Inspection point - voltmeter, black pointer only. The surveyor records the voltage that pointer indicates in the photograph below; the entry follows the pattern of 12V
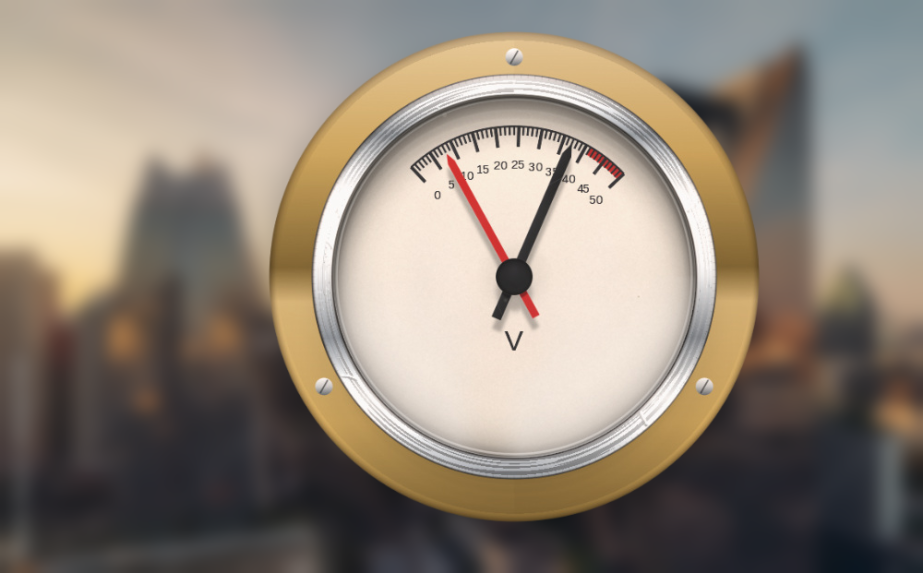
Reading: 37V
